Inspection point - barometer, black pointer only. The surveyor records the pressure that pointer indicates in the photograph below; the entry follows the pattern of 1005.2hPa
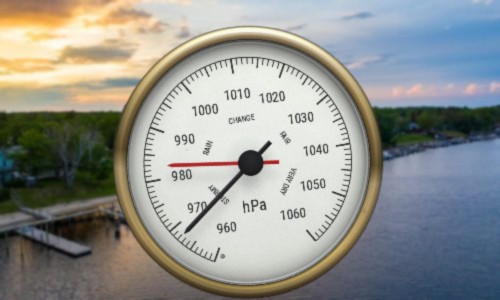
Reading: 968hPa
